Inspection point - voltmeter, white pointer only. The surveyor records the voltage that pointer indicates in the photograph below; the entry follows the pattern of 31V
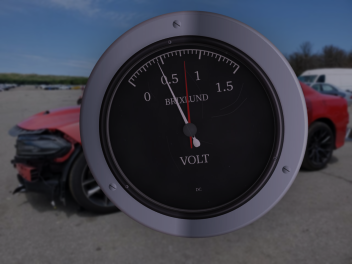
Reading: 0.45V
